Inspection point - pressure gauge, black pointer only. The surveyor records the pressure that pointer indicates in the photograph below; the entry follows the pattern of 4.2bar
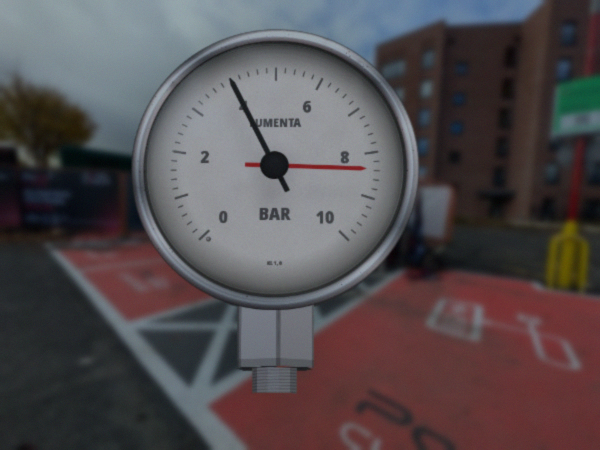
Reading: 4bar
